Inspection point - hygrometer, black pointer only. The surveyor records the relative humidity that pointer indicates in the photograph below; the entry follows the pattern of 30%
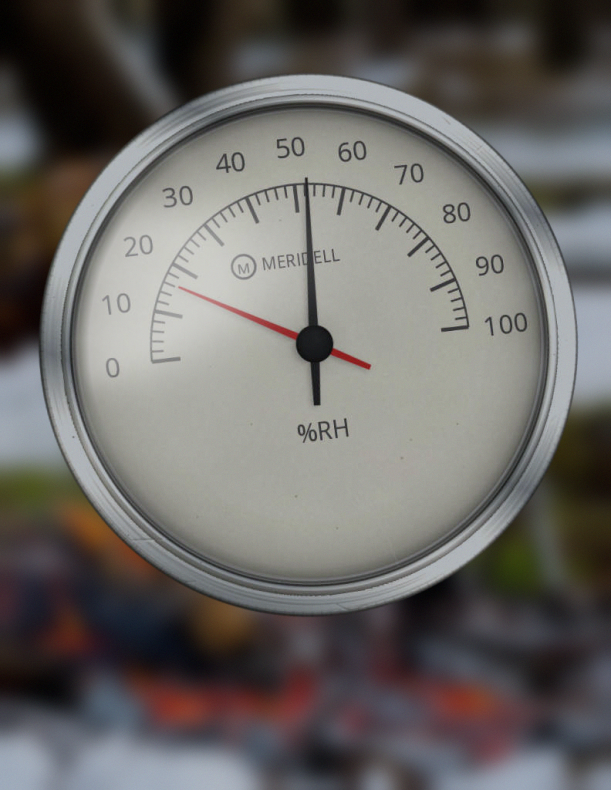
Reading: 52%
